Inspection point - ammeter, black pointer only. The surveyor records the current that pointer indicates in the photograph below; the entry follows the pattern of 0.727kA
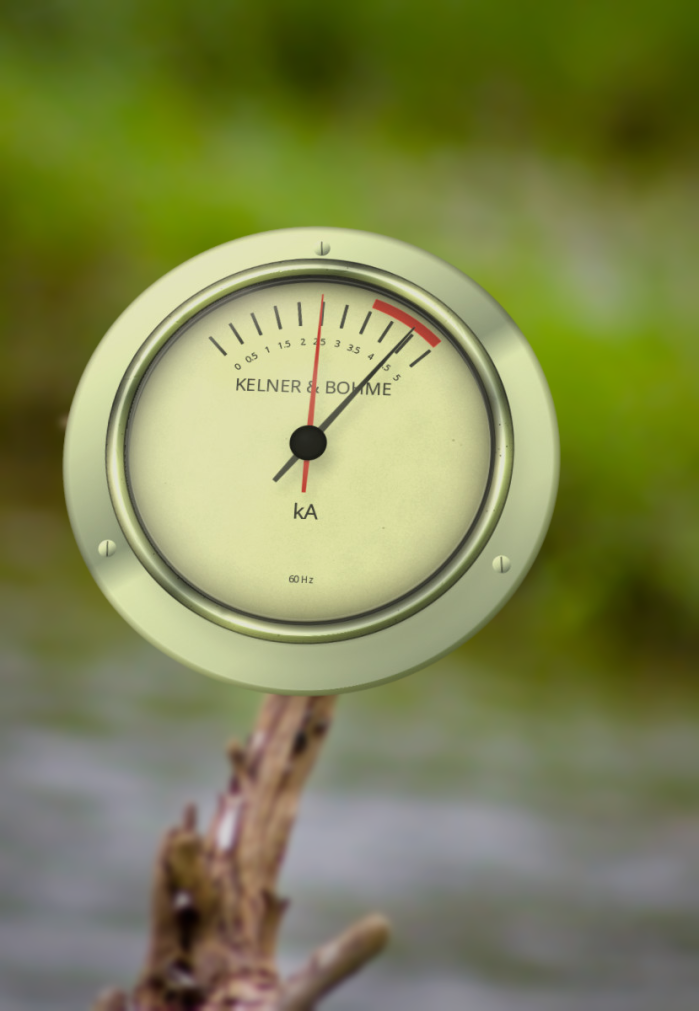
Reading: 4.5kA
